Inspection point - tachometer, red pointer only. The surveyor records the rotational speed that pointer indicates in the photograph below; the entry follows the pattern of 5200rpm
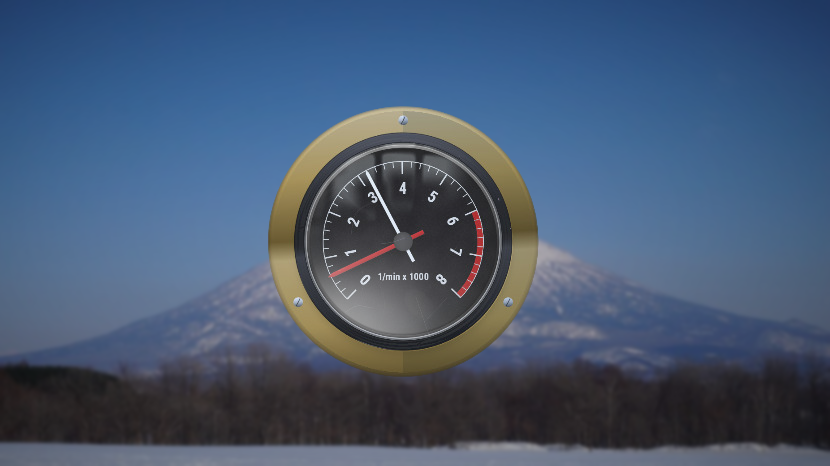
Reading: 600rpm
